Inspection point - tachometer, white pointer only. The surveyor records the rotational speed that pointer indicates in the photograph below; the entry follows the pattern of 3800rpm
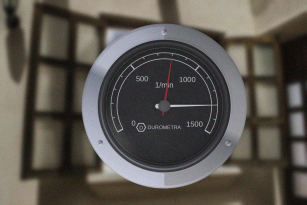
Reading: 1300rpm
